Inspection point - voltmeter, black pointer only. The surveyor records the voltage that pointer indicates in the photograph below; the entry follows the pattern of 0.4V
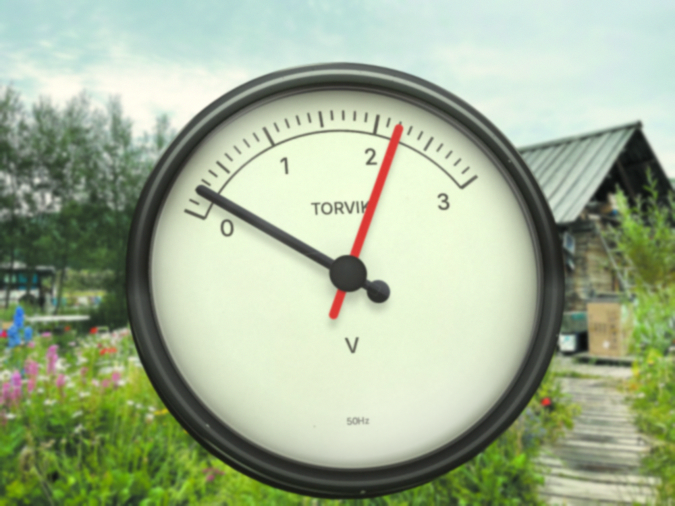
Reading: 0.2V
